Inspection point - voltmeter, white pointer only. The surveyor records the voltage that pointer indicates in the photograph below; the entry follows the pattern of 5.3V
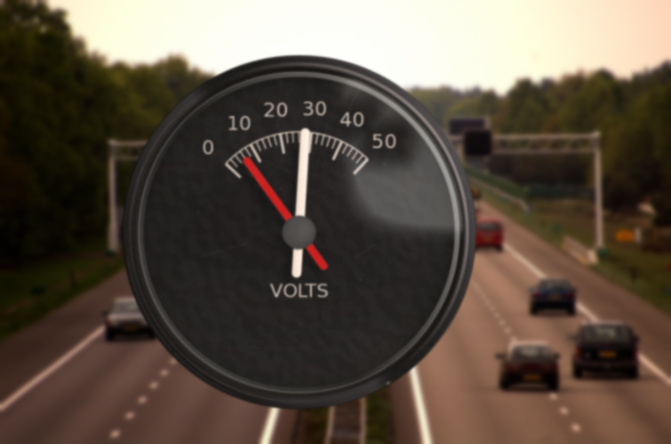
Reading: 28V
